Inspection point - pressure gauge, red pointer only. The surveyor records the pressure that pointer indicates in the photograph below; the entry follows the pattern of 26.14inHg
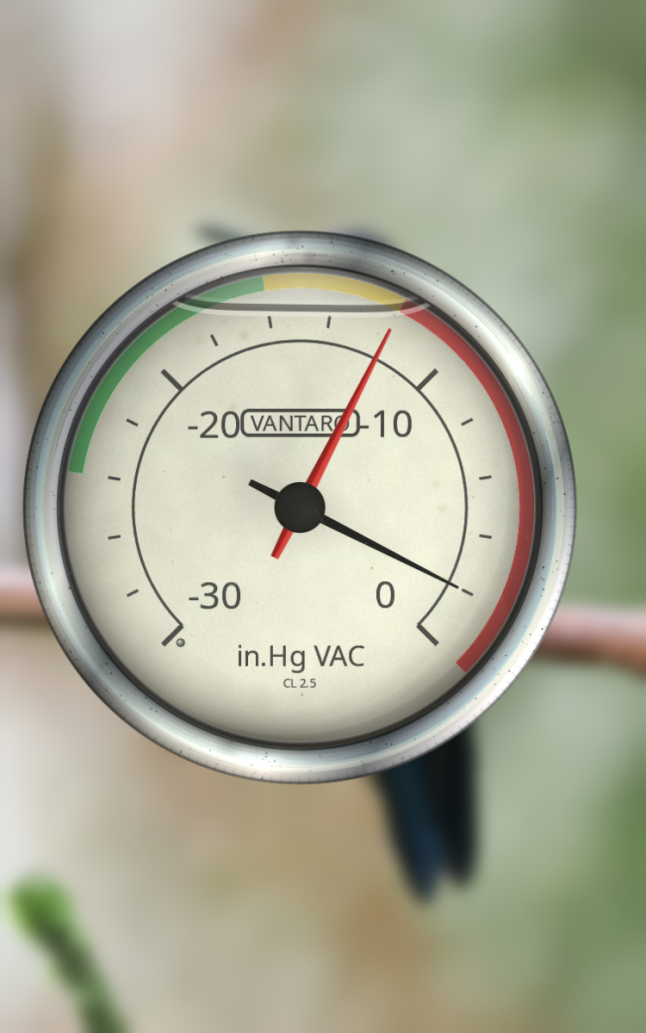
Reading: -12inHg
